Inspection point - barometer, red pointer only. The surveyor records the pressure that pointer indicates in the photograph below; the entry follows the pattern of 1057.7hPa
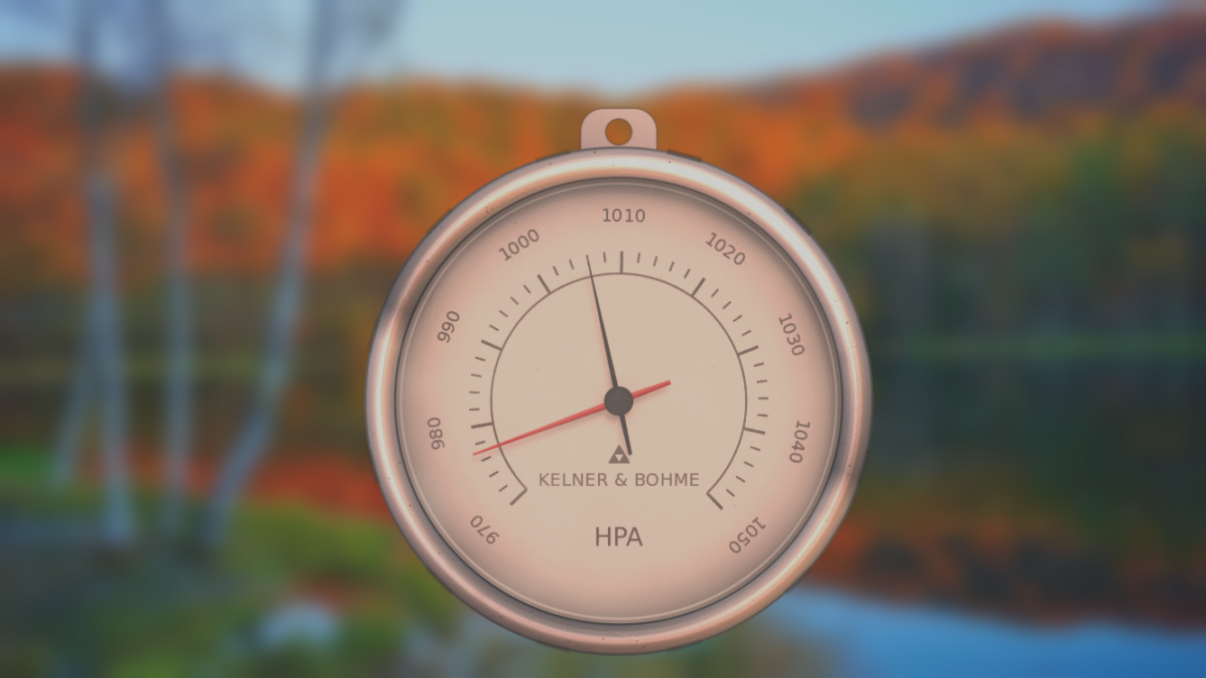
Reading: 977hPa
